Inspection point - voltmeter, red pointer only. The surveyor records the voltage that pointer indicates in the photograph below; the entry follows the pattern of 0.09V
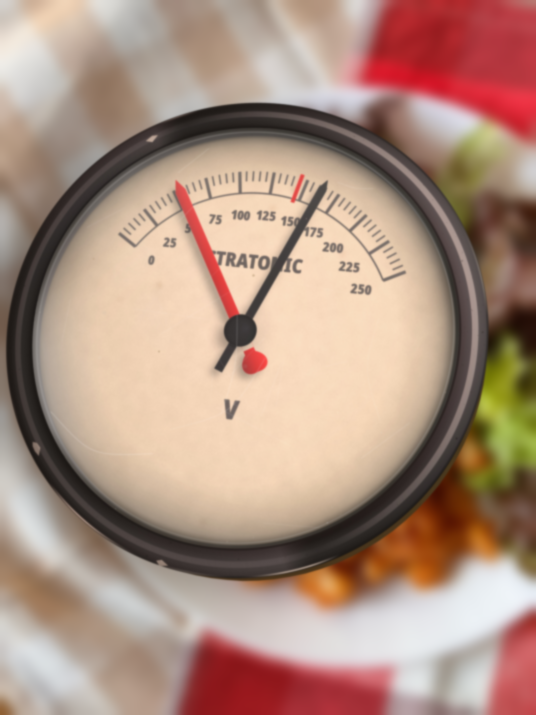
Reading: 55V
